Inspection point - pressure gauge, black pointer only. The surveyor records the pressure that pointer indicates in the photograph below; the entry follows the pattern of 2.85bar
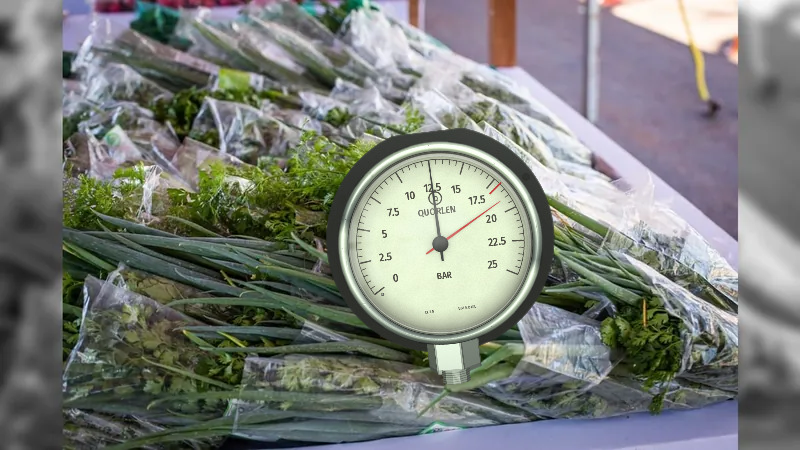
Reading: 12.5bar
